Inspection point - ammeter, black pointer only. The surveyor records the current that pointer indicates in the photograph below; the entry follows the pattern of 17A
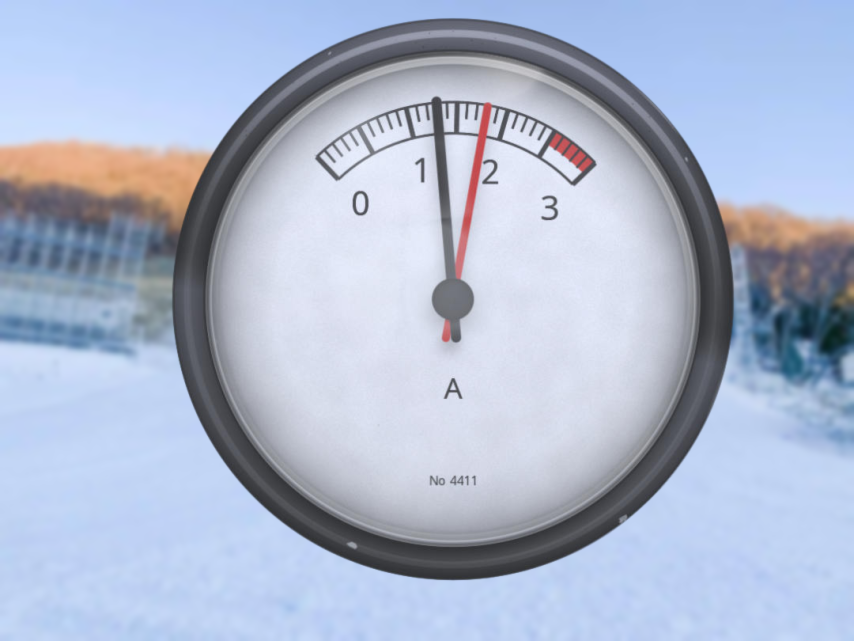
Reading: 1.3A
